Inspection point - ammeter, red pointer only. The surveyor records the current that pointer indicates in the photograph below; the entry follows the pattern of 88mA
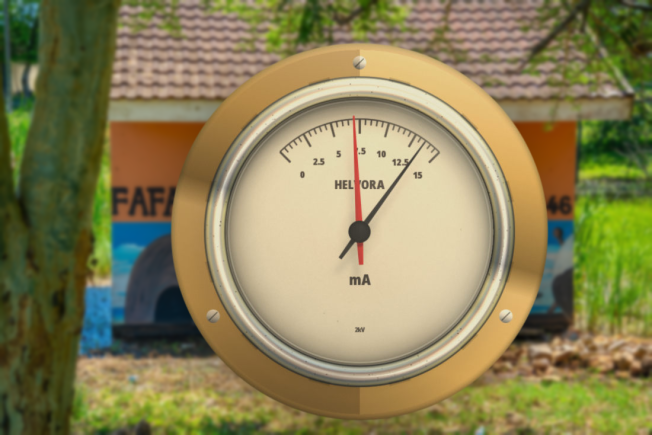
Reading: 7mA
